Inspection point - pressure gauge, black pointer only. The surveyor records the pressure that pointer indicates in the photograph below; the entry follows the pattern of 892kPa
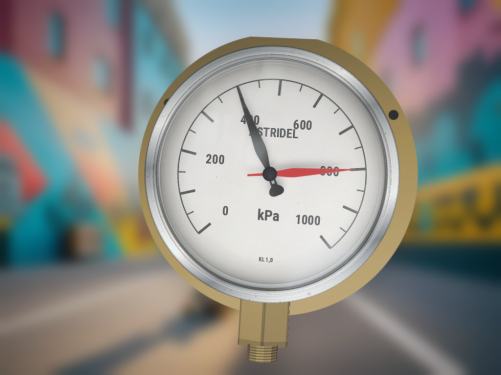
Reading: 400kPa
